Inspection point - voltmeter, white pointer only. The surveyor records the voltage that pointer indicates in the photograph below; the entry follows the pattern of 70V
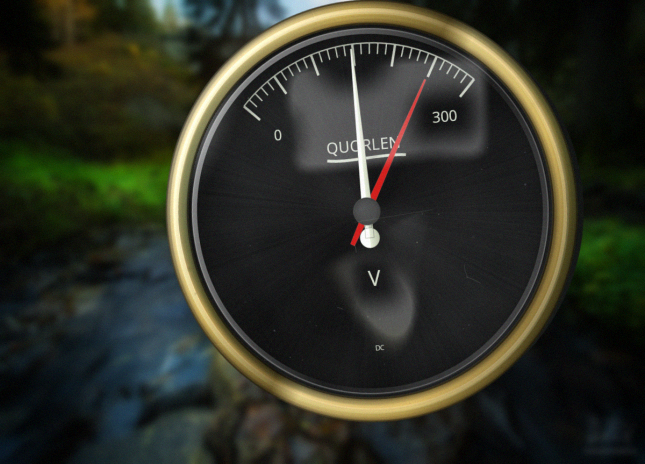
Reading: 150V
